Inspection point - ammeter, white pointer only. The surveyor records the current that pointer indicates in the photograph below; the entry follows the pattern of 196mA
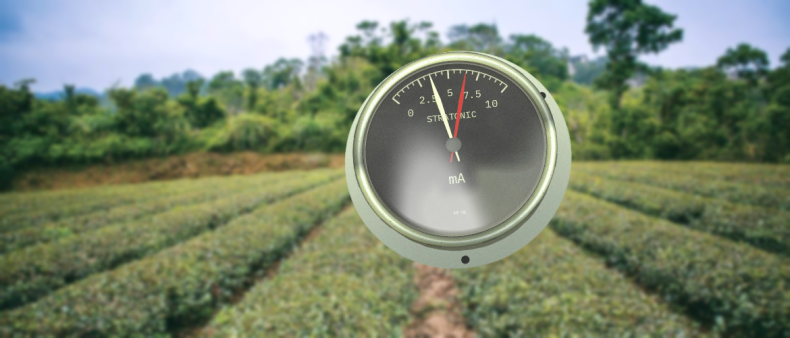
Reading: 3.5mA
